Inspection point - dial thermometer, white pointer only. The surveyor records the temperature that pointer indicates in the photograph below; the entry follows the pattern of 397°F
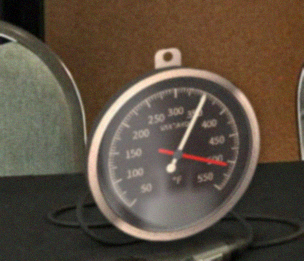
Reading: 350°F
